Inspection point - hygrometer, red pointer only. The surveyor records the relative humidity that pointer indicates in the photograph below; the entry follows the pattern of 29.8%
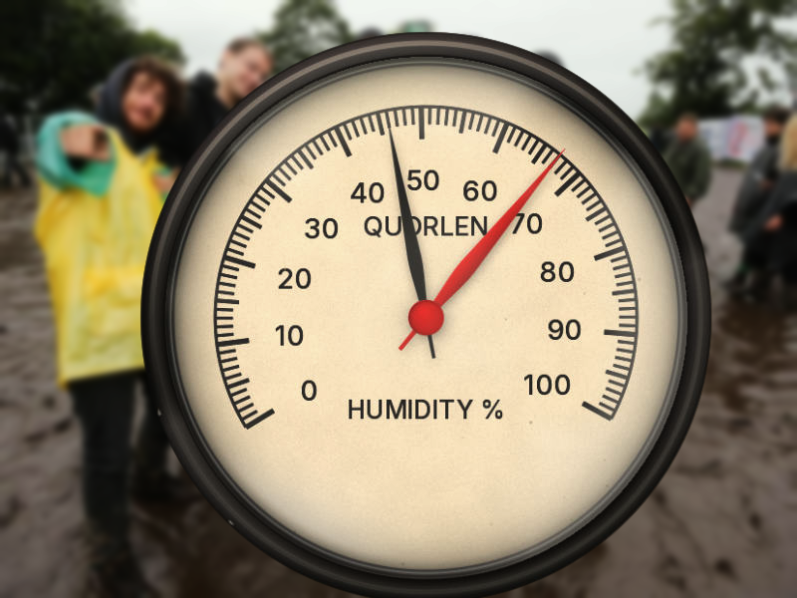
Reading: 67%
